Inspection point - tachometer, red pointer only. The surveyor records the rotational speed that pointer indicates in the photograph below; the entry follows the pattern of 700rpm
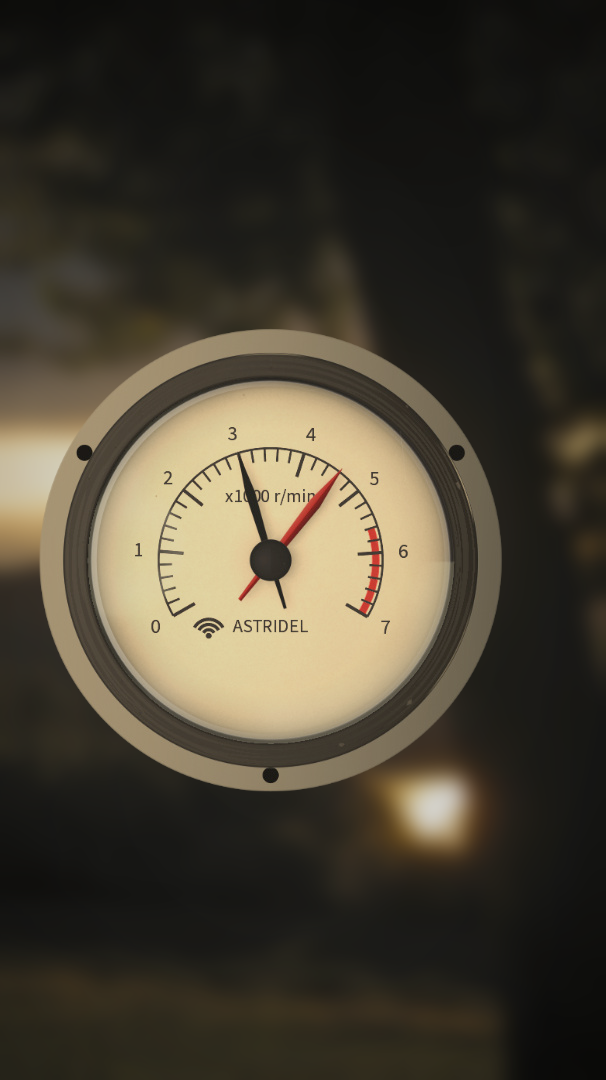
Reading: 4600rpm
